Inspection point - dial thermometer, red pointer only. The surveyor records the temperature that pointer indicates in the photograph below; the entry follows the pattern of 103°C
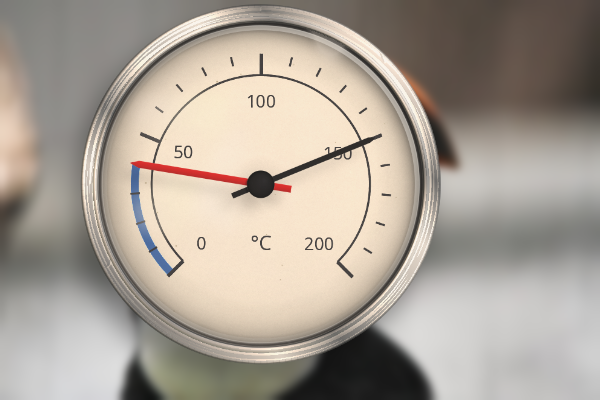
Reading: 40°C
